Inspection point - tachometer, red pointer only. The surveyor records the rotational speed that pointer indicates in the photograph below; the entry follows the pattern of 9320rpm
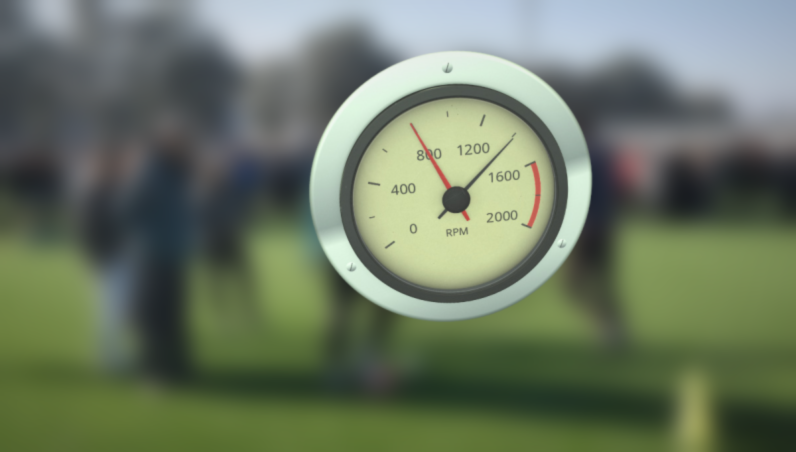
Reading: 800rpm
